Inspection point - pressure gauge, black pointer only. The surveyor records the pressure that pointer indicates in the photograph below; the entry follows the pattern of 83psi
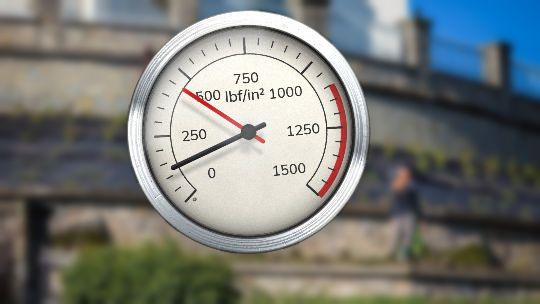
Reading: 125psi
